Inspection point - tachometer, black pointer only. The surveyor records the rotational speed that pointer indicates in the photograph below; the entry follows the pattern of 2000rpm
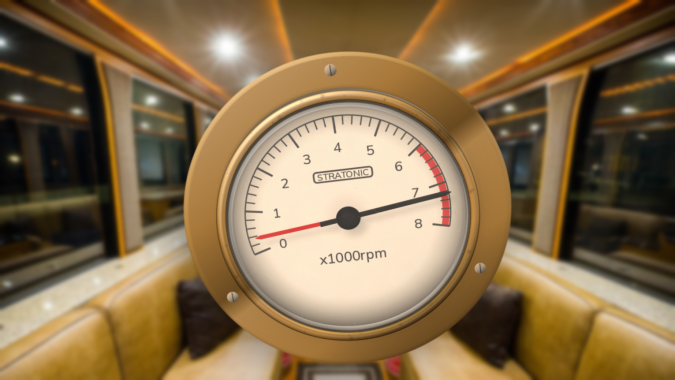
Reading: 7200rpm
